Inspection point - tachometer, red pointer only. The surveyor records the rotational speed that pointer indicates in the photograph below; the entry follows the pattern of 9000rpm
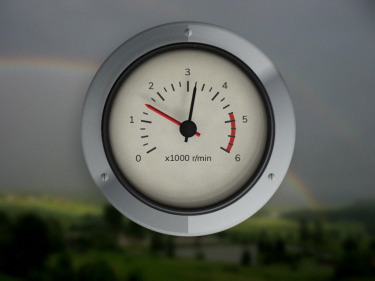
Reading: 1500rpm
